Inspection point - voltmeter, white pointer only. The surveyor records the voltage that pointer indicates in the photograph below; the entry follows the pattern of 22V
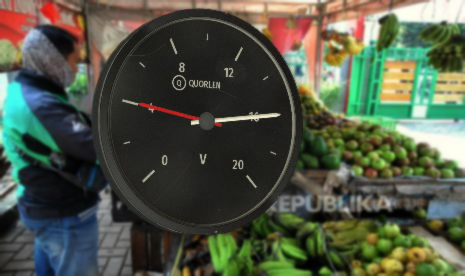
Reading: 16V
